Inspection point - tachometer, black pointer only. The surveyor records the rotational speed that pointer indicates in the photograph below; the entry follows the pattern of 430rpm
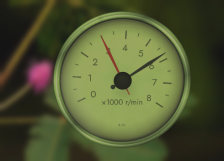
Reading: 5750rpm
